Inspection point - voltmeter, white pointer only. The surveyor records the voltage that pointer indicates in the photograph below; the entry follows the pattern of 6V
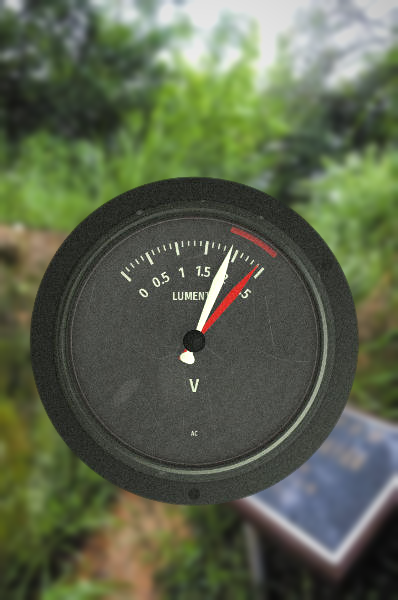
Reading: 1.9V
